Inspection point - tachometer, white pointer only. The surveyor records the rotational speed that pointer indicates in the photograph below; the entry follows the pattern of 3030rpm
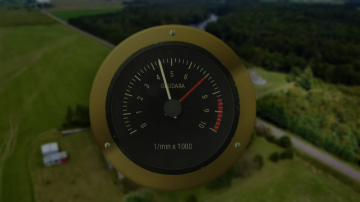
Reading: 4400rpm
